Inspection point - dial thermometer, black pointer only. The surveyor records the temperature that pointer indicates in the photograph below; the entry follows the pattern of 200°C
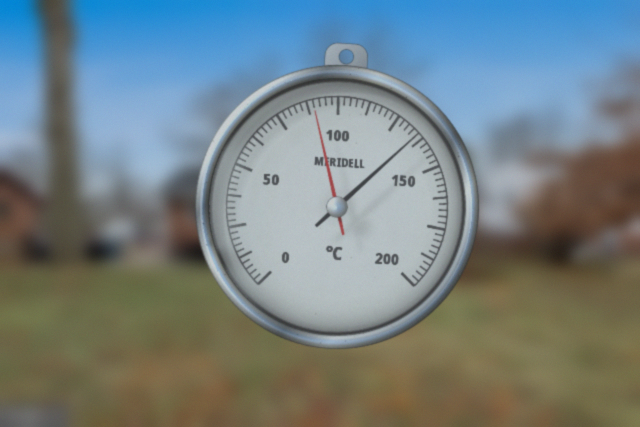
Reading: 135°C
